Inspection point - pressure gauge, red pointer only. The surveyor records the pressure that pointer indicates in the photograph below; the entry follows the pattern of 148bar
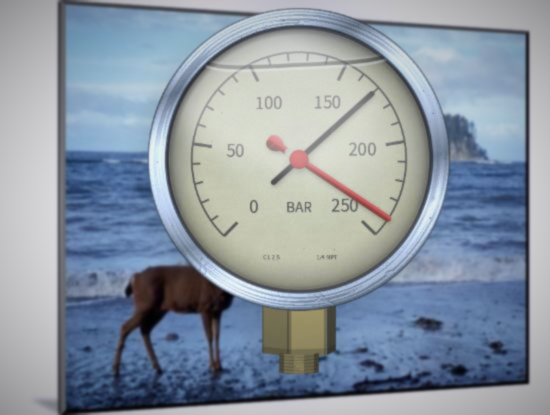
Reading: 240bar
